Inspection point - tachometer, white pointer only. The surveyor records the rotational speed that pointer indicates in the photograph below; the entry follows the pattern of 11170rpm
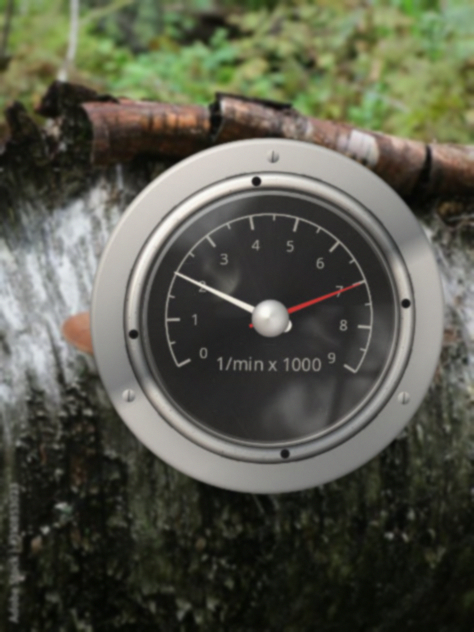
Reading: 2000rpm
